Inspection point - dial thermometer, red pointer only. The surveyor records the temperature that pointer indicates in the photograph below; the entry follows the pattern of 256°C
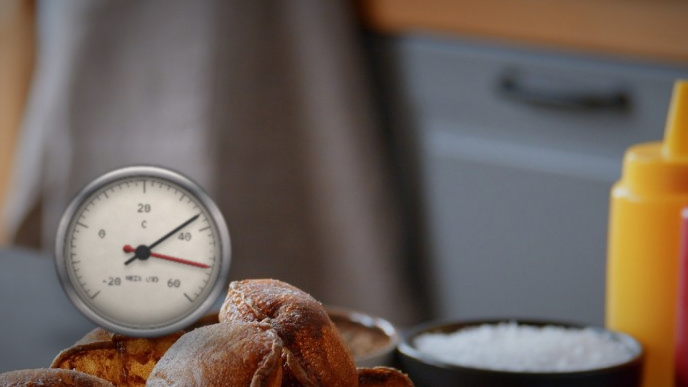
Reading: 50°C
